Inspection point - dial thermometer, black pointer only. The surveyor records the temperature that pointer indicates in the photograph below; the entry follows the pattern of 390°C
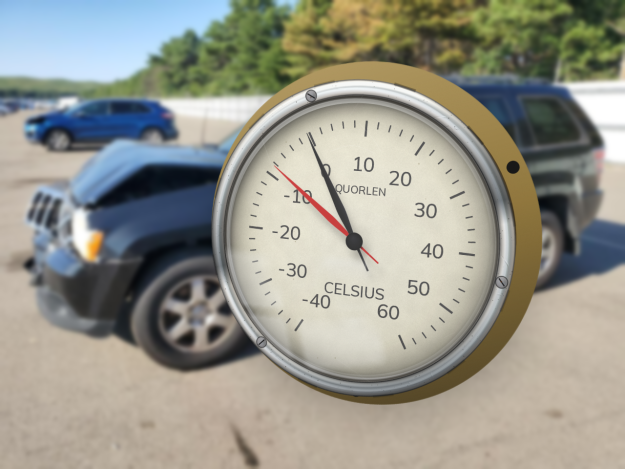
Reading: 0°C
